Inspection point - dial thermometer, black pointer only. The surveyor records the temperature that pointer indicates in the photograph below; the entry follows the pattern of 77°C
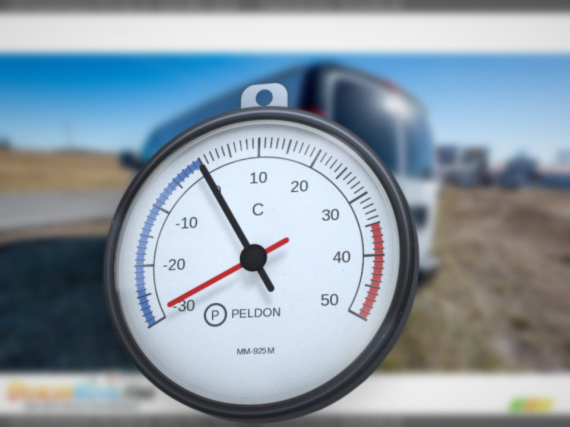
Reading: 0°C
